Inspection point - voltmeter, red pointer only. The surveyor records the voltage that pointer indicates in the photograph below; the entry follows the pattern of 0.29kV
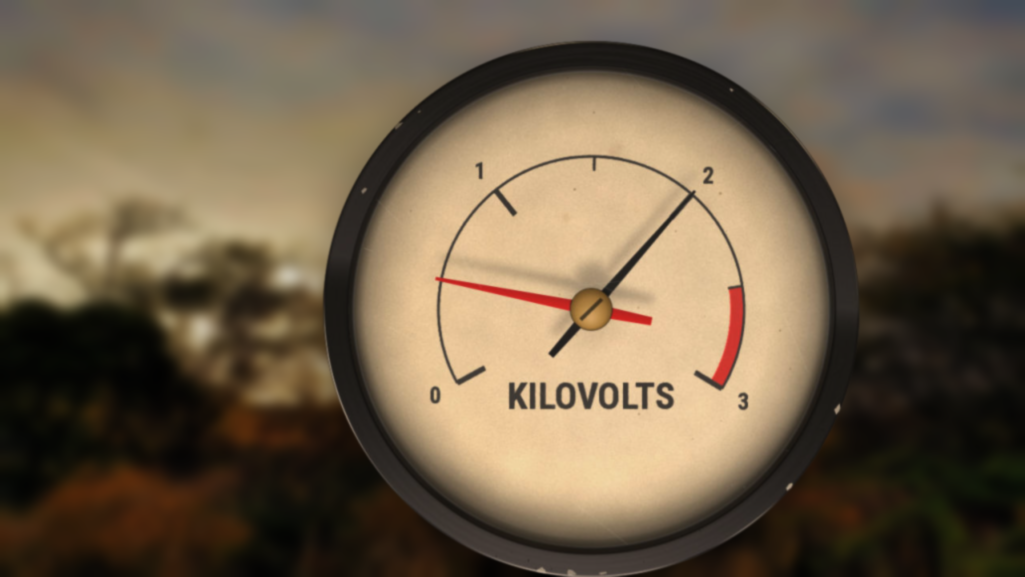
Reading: 0.5kV
